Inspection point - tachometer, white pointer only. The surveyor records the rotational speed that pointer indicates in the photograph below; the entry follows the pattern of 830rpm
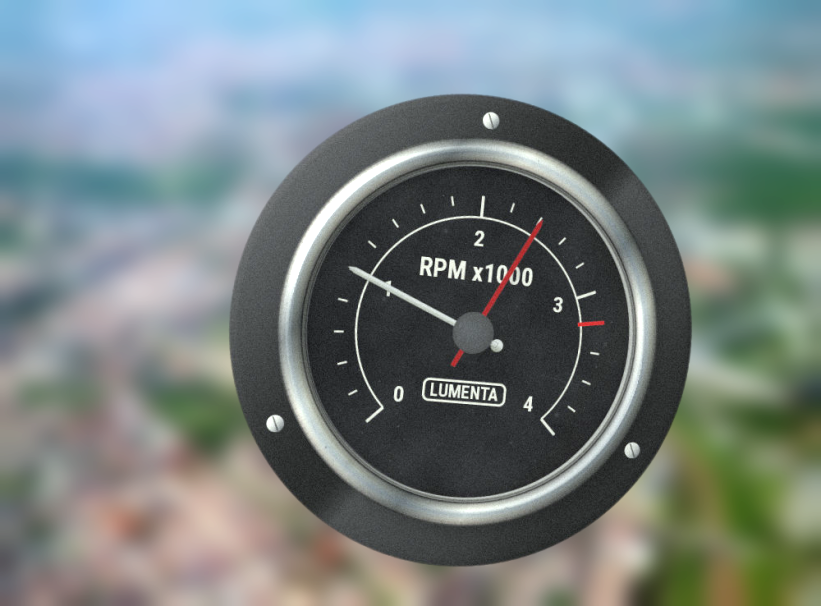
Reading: 1000rpm
